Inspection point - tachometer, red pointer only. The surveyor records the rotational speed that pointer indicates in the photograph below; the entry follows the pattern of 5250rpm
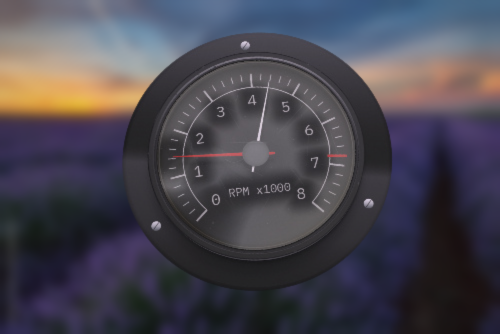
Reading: 1400rpm
